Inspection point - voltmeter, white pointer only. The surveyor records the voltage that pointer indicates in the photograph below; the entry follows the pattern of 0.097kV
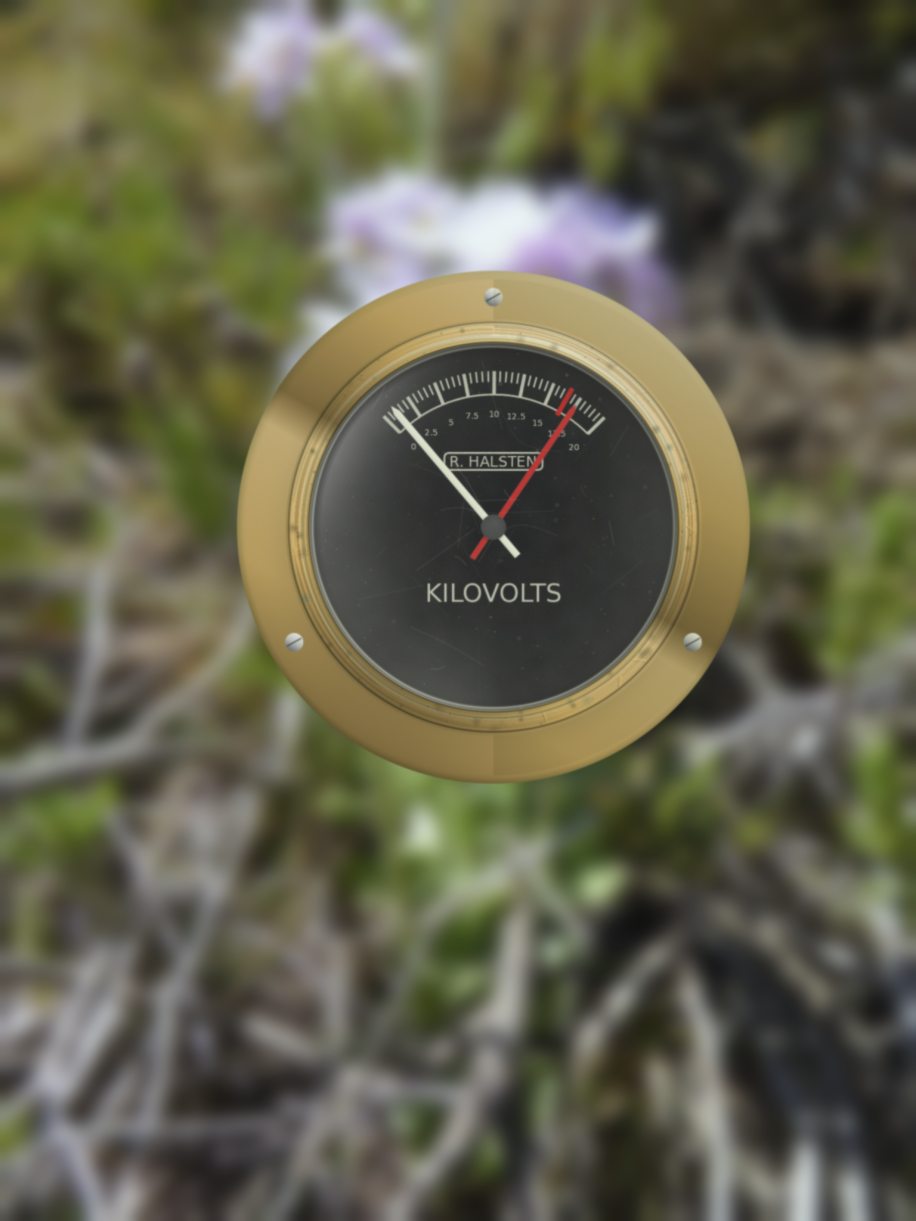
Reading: 1kV
